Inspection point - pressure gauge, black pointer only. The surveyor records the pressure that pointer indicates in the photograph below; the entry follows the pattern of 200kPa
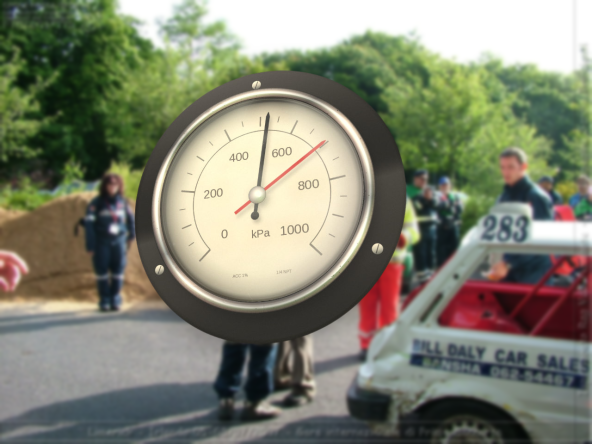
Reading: 525kPa
